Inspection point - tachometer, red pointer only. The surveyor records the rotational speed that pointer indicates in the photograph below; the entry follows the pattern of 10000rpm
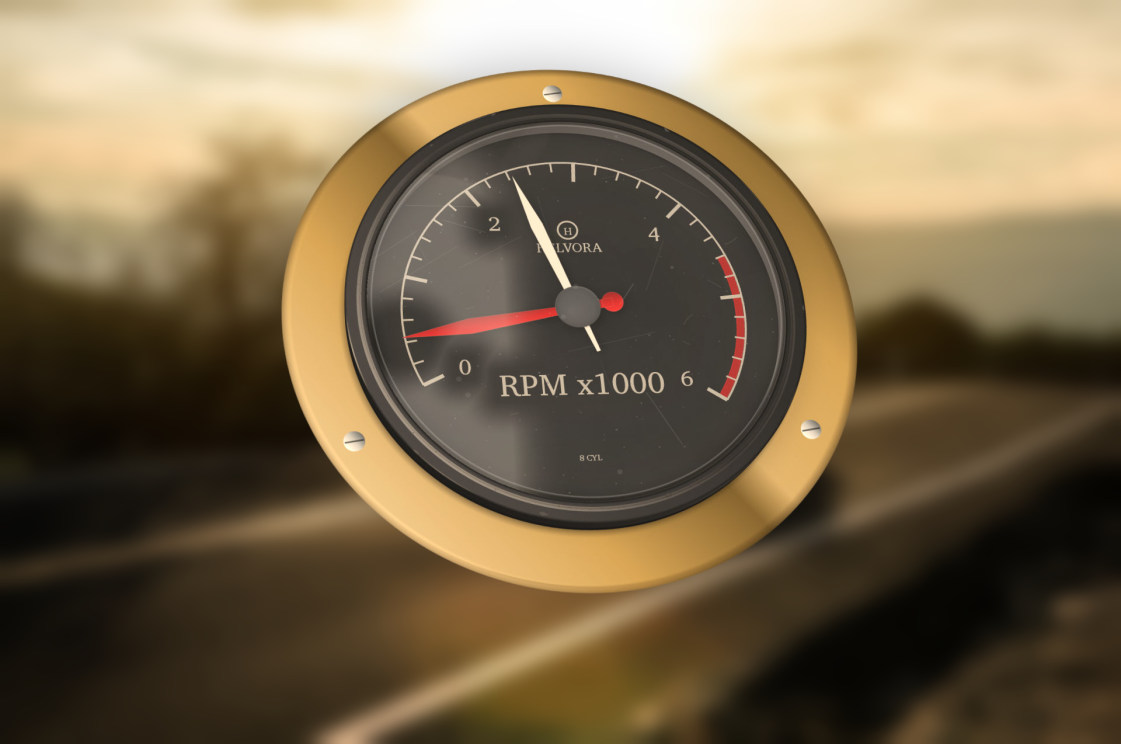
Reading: 400rpm
